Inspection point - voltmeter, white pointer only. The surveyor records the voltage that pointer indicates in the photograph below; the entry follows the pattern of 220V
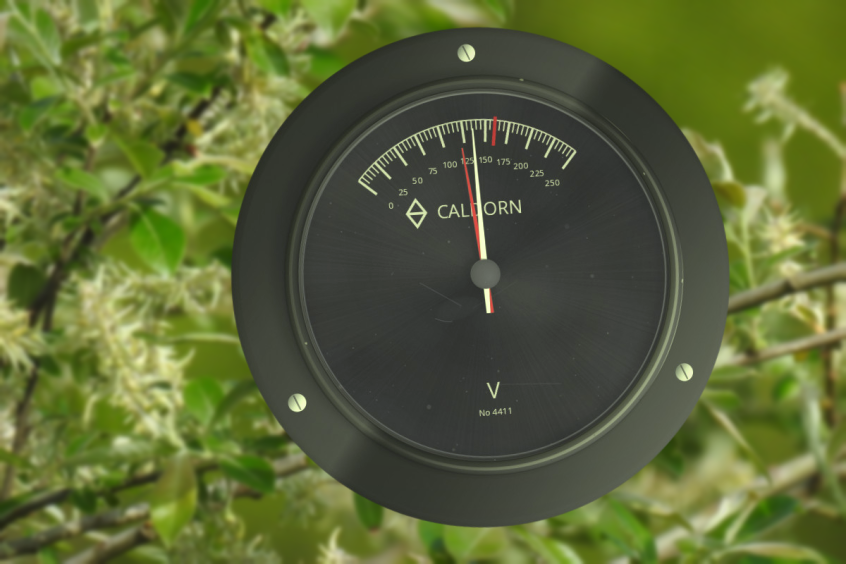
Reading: 135V
